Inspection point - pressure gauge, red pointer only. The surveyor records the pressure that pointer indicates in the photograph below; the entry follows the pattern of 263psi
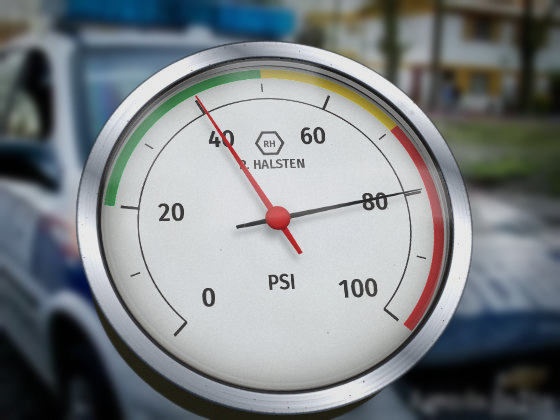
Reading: 40psi
